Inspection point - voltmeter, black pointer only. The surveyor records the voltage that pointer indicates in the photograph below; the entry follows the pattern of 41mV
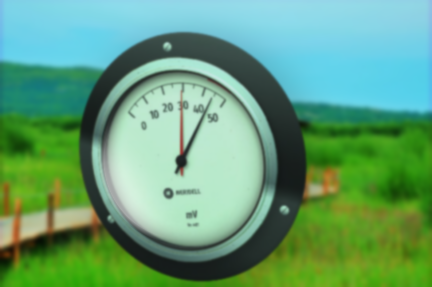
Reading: 45mV
